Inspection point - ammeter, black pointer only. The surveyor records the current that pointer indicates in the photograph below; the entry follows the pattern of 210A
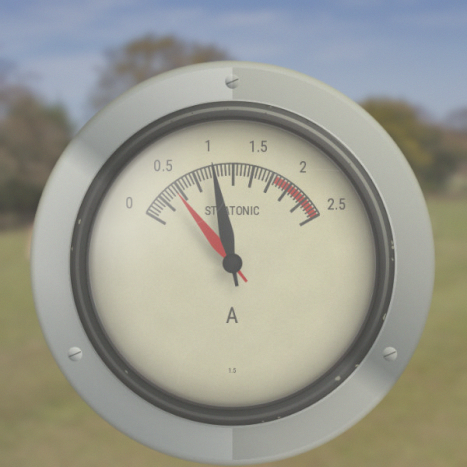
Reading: 1A
